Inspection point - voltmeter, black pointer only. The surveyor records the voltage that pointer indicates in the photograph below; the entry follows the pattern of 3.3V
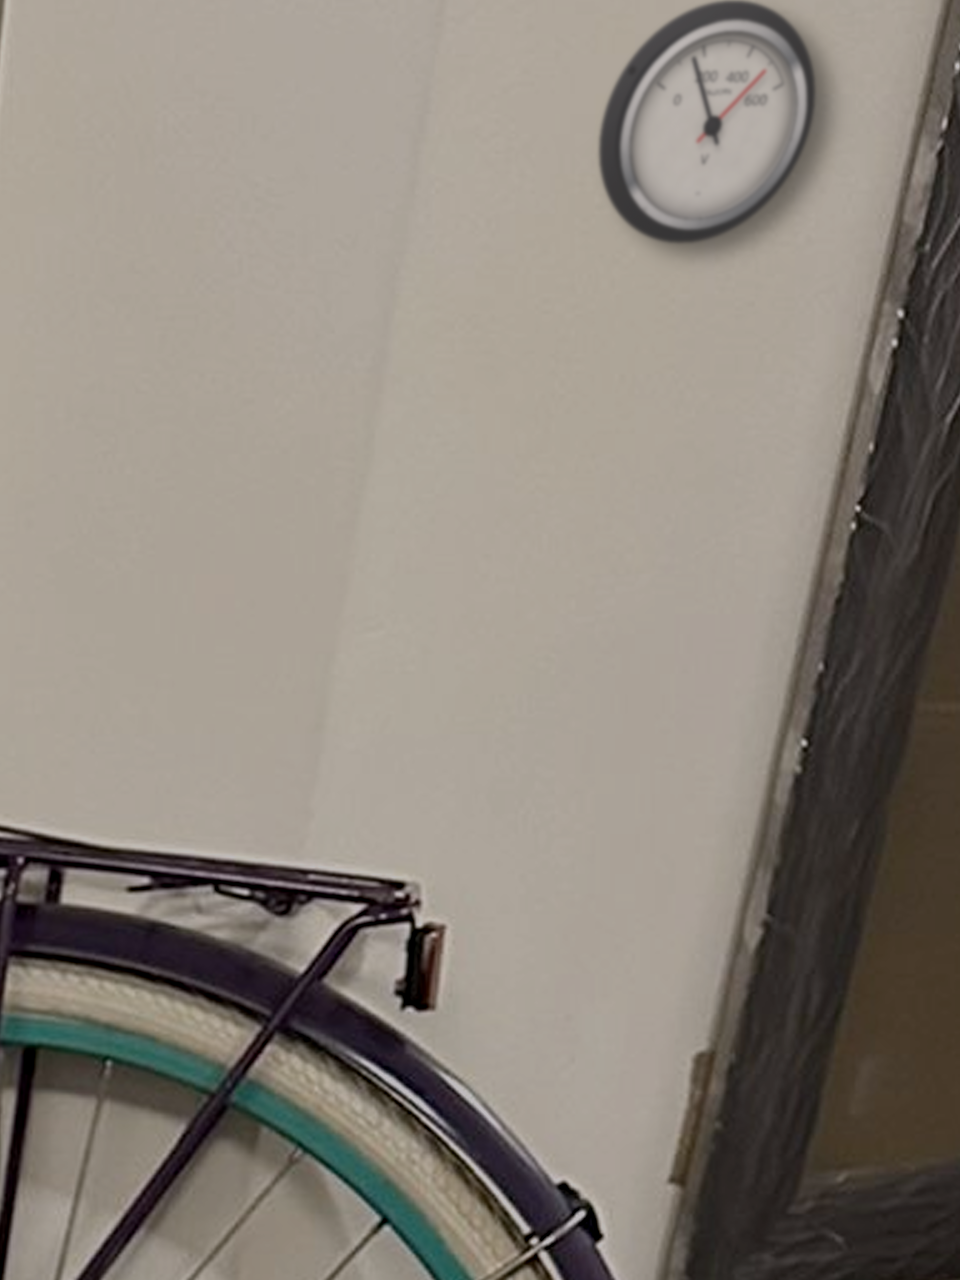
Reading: 150V
